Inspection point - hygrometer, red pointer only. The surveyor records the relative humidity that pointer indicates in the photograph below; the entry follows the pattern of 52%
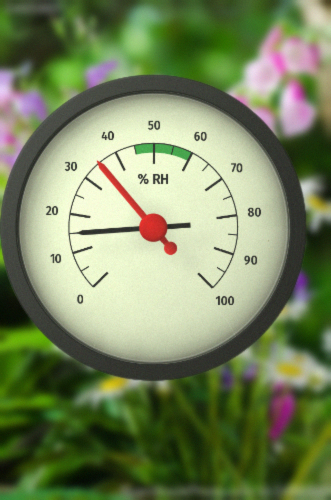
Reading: 35%
